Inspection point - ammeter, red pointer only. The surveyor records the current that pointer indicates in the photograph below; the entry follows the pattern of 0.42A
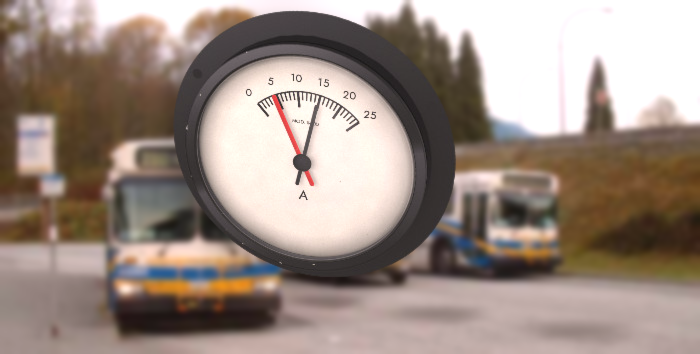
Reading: 5A
